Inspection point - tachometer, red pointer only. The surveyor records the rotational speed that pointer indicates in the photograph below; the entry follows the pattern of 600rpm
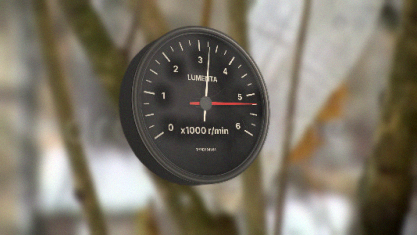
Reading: 5250rpm
